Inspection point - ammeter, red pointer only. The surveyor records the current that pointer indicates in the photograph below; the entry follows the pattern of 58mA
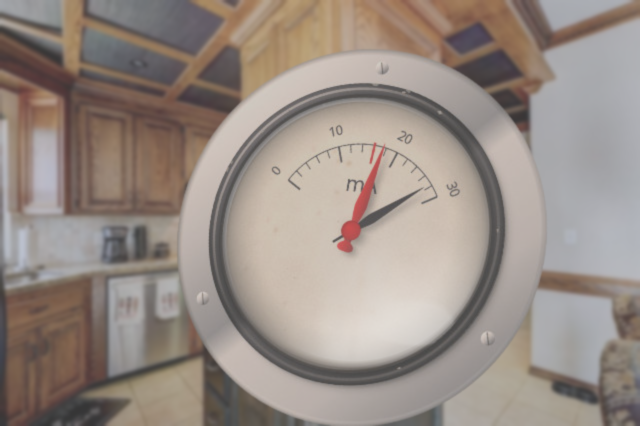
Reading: 18mA
